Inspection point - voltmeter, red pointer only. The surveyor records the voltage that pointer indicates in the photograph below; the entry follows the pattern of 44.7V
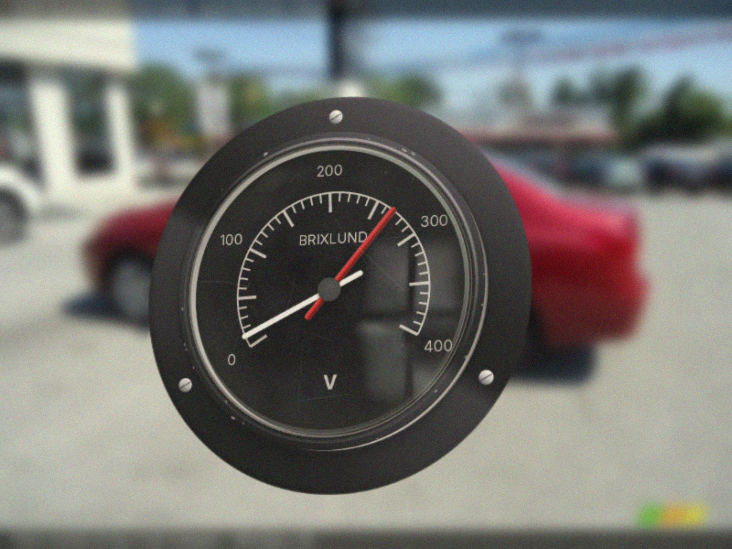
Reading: 270V
